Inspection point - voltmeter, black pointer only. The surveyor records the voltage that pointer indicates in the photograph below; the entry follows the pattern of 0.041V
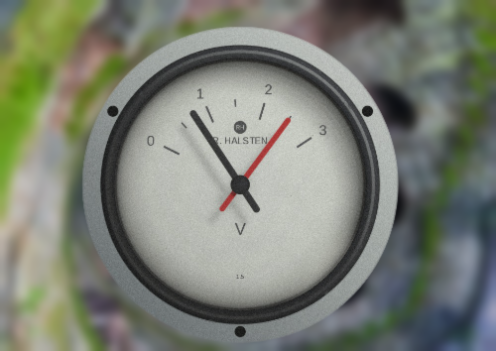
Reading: 0.75V
